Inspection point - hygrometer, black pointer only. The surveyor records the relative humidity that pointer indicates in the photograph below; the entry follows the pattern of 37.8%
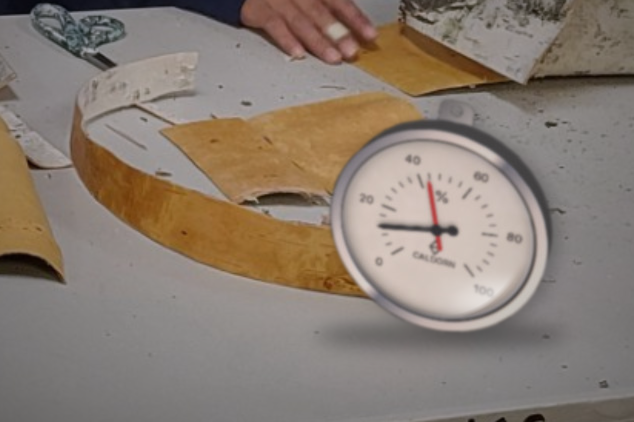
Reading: 12%
